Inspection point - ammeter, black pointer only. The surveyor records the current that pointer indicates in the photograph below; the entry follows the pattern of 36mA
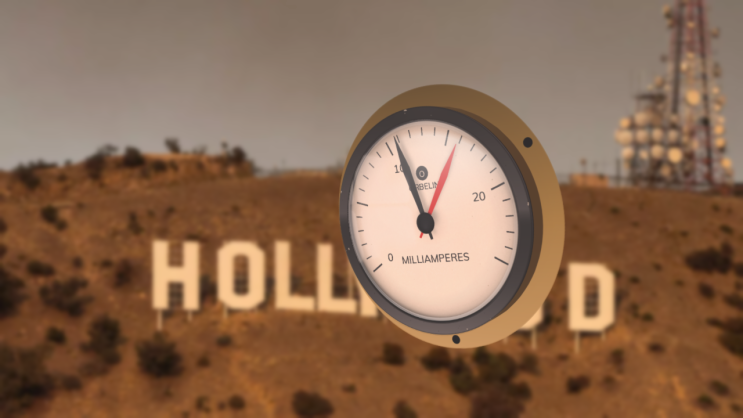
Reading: 11mA
